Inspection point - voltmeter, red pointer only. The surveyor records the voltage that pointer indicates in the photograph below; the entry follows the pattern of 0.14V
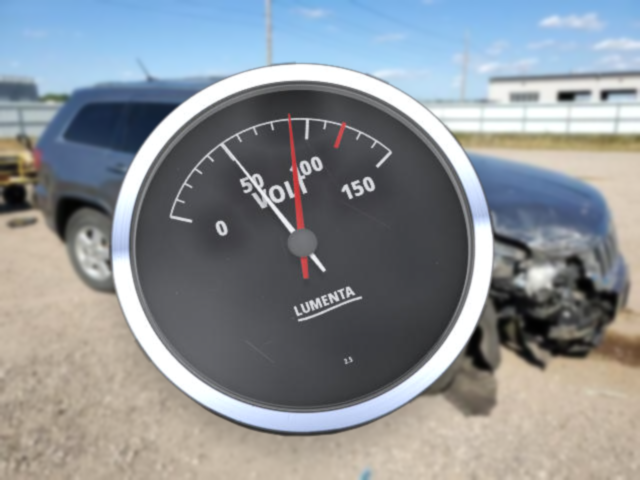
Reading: 90V
